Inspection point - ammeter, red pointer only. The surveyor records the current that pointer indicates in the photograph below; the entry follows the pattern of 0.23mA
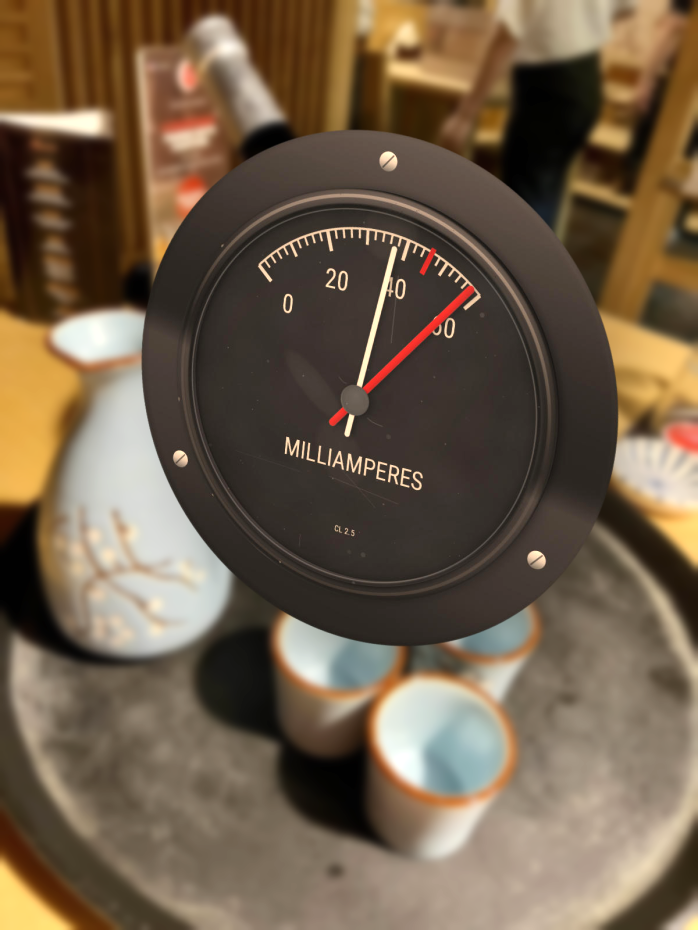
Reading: 58mA
